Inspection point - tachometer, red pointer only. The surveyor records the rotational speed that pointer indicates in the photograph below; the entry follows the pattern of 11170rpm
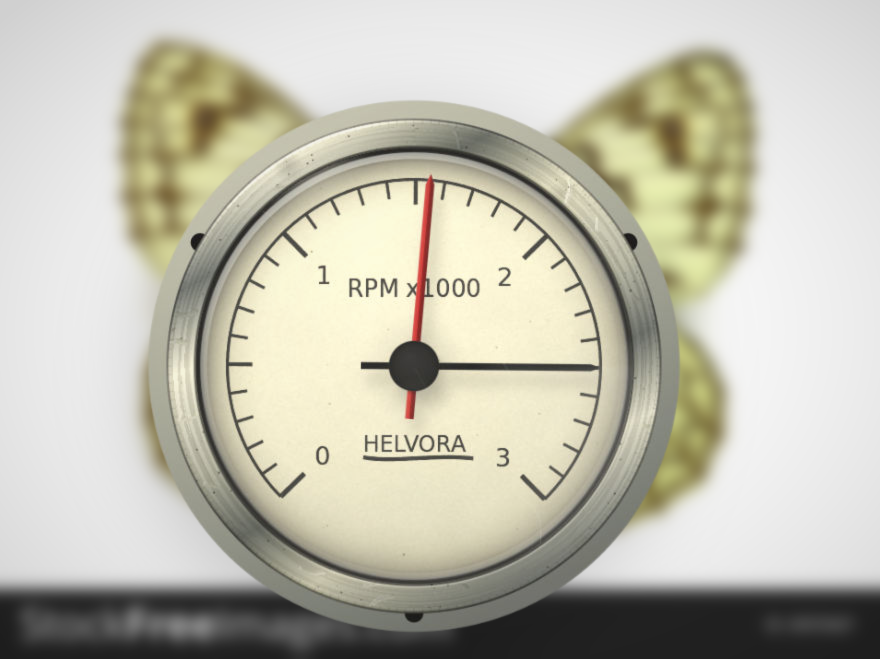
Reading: 1550rpm
